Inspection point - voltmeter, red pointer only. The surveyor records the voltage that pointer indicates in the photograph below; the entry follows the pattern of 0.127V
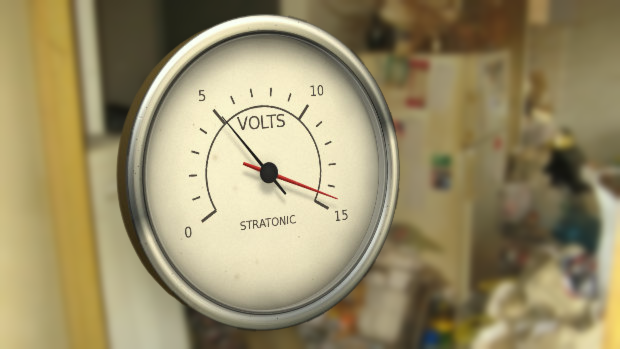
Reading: 14.5V
